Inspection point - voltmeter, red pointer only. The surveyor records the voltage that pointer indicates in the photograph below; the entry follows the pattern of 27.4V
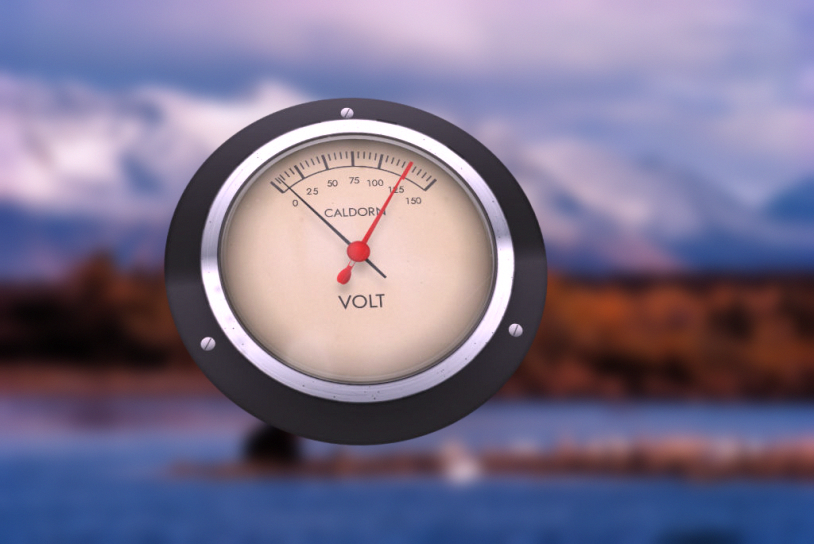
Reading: 125V
